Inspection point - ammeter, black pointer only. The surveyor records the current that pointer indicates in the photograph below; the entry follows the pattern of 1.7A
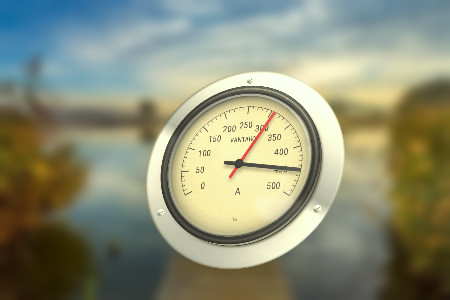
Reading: 450A
